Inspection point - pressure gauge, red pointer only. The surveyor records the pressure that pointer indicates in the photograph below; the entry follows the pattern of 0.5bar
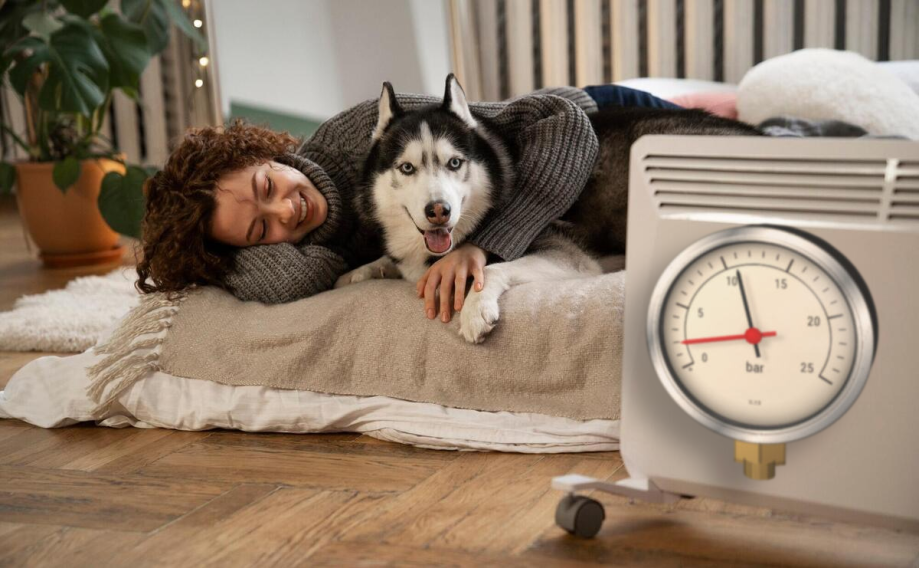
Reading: 2bar
